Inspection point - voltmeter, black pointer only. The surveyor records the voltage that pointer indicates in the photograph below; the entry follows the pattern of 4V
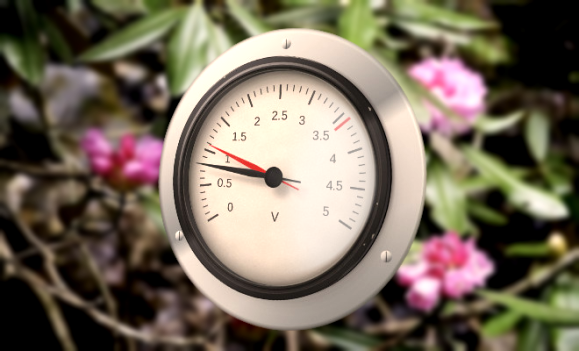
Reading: 0.8V
